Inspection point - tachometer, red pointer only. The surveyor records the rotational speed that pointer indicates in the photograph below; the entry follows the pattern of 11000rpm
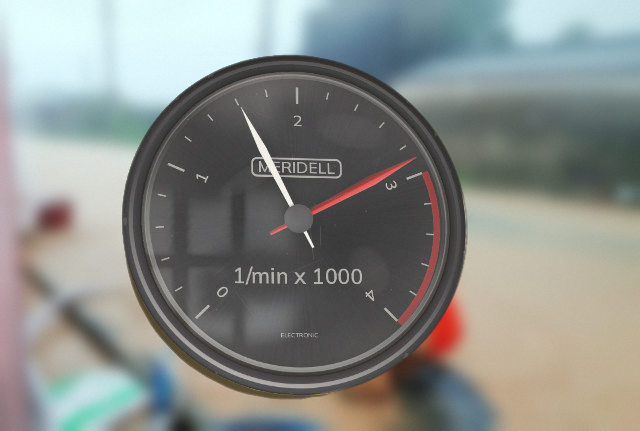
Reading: 2900rpm
